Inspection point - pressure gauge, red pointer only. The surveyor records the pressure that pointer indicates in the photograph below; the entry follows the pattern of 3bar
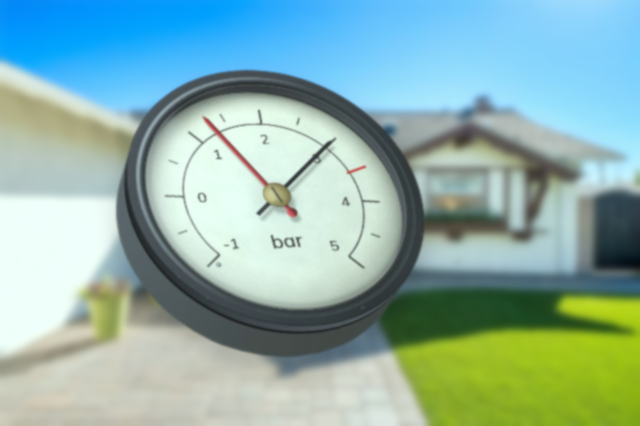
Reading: 1.25bar
